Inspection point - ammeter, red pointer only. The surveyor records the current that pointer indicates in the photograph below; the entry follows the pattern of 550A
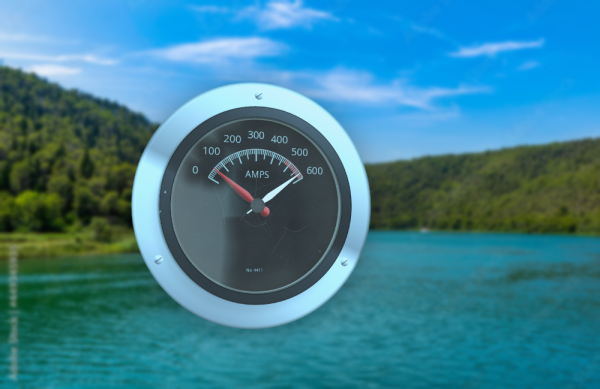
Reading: 50A
